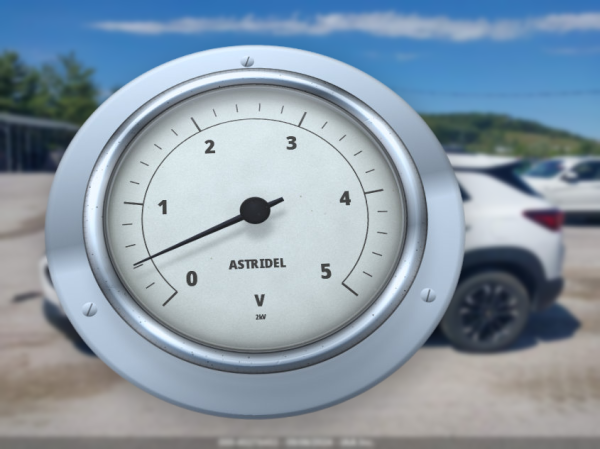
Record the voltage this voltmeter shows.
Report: 0.4 V
